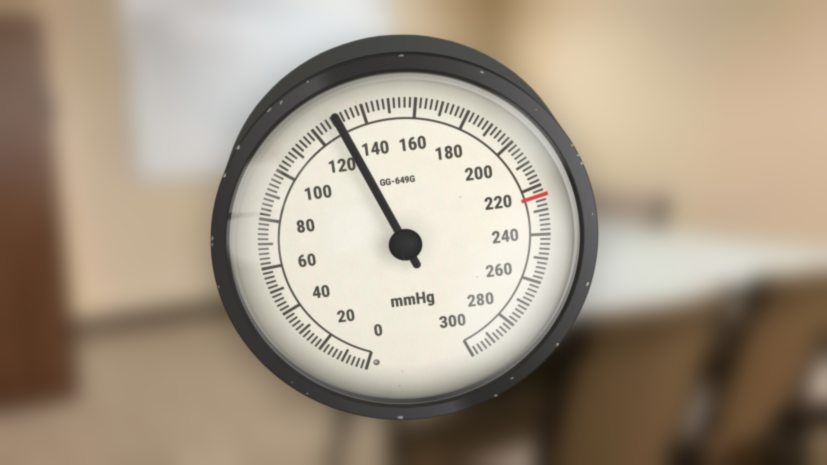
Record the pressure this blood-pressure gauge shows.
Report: 130 mmHg
